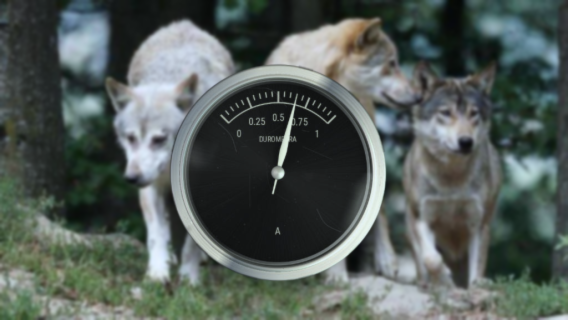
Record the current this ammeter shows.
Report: 0.65 A
